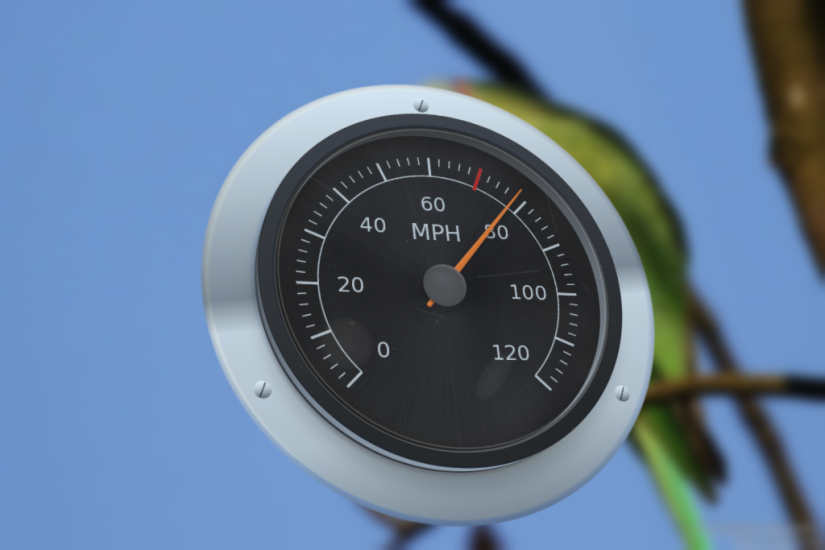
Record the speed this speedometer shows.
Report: 78 mph
